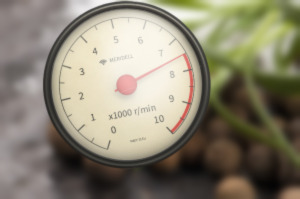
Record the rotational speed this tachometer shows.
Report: 7500 rpm
